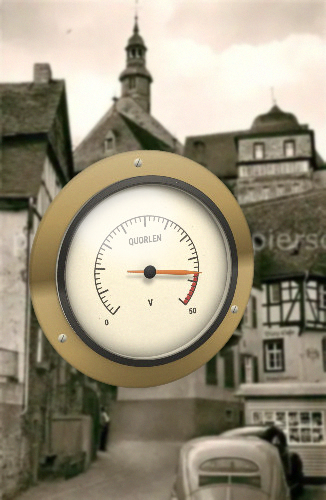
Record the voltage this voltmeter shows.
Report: 43 V
